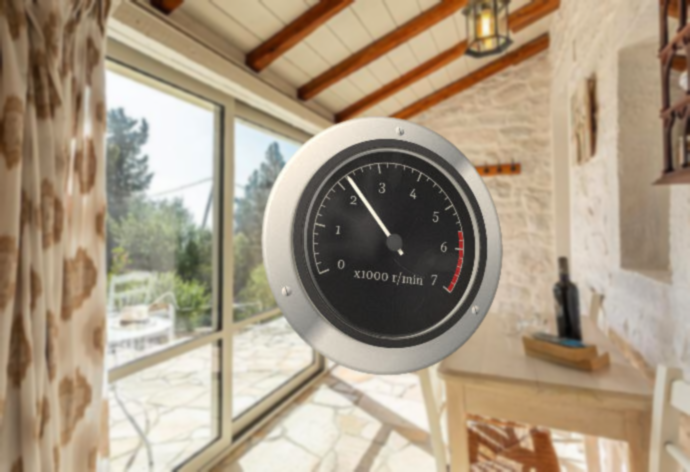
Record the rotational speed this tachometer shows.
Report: 2200 rpm
